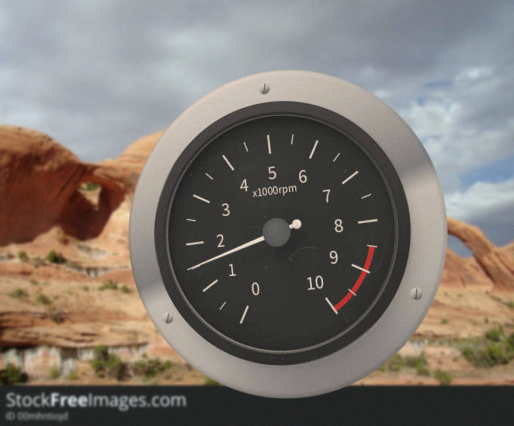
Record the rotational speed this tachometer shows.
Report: 1500 rpm
